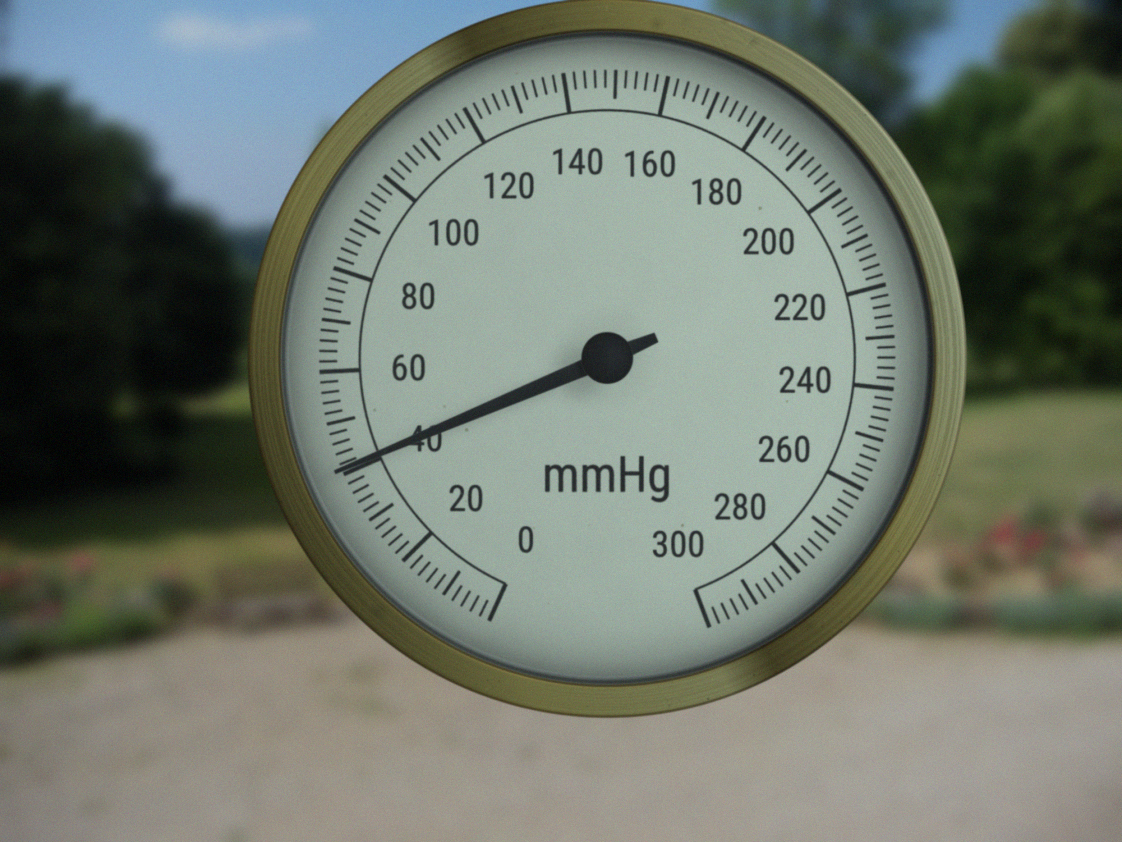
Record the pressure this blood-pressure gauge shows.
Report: 41 mmHg
